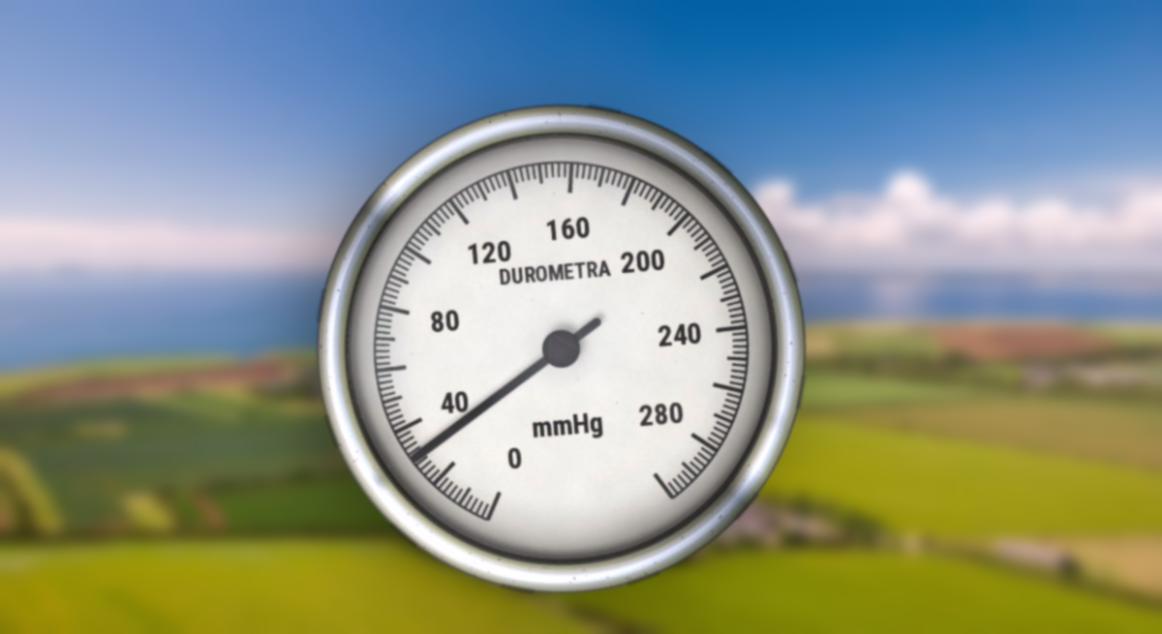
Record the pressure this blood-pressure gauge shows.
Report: 30 mmHg
